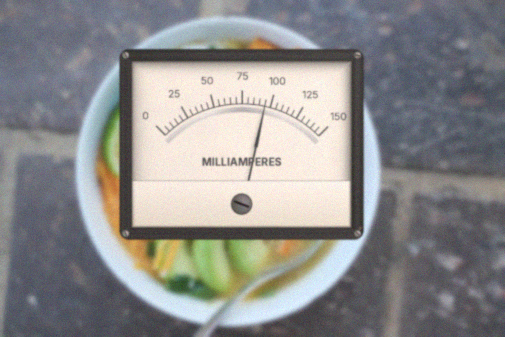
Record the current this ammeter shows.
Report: 95 mA
